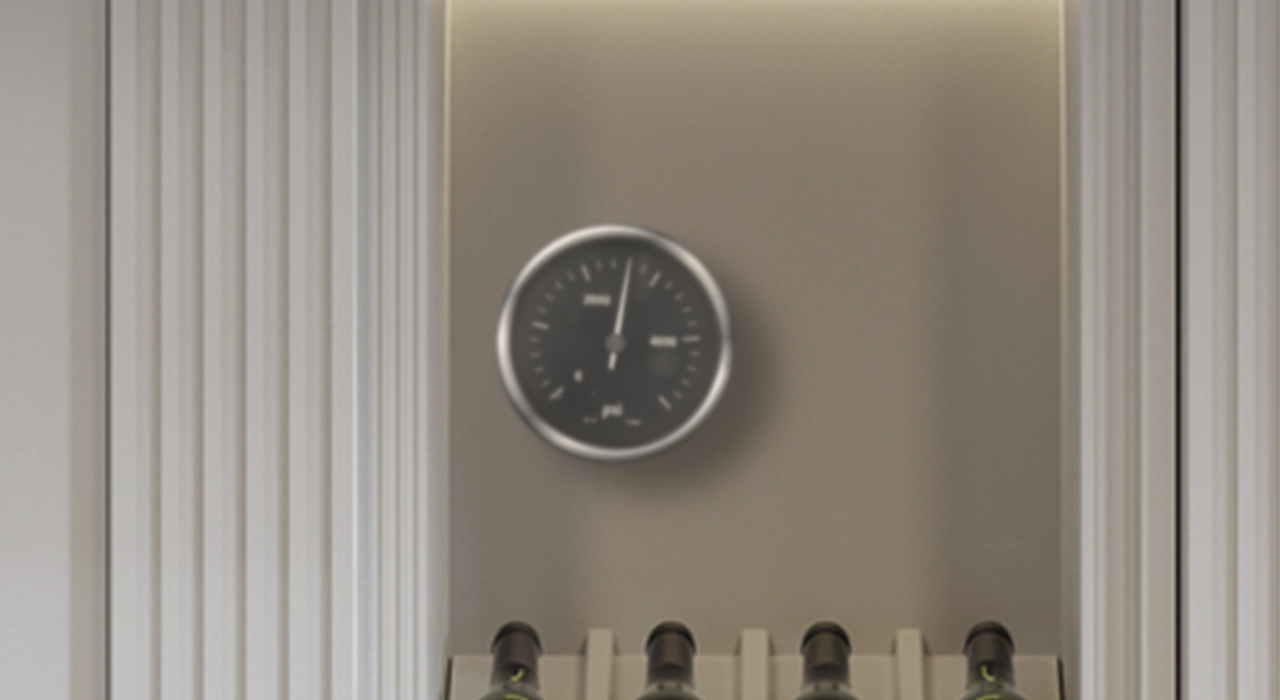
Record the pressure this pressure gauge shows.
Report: 2600 psi
